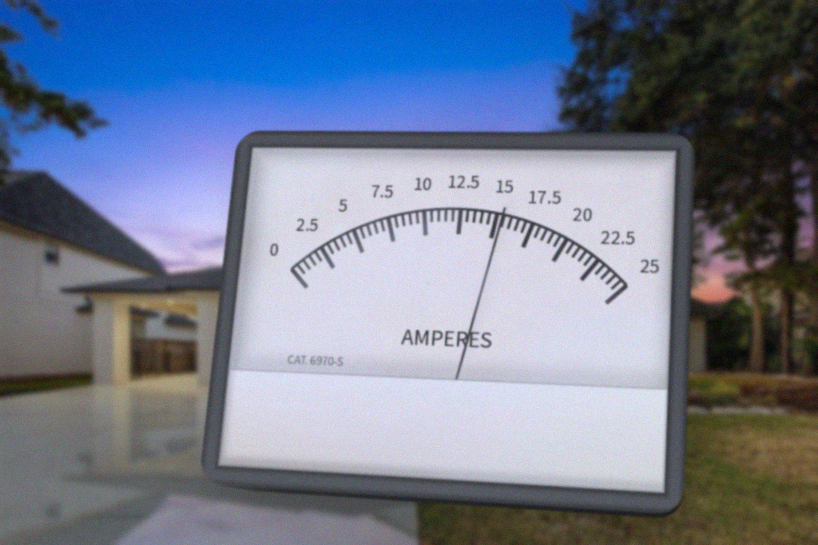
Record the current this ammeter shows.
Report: 15.5 A
